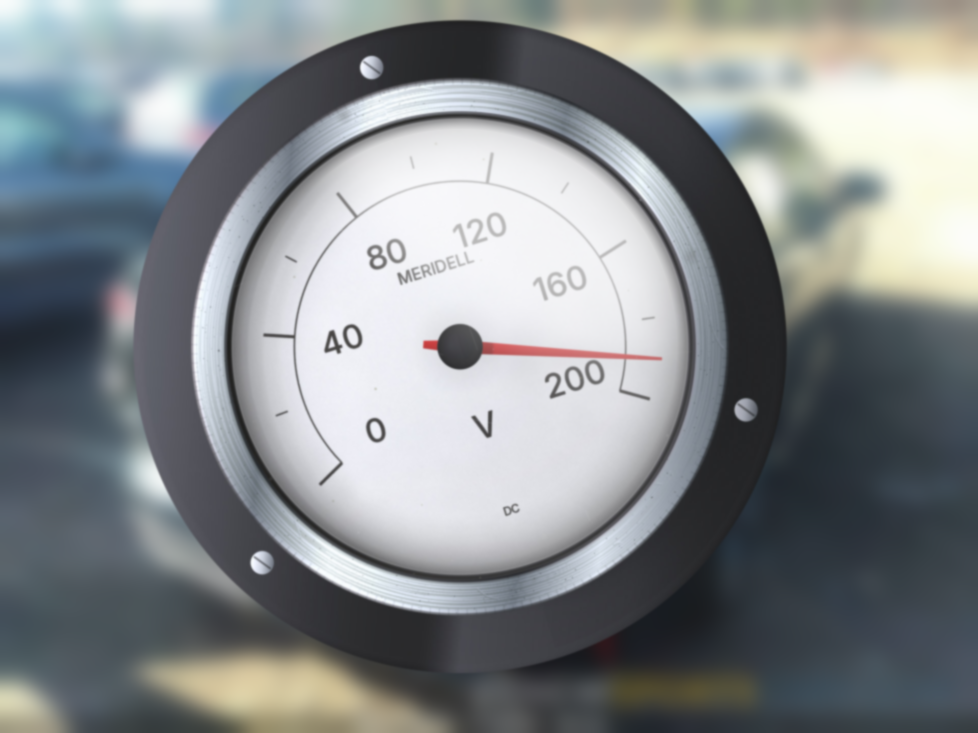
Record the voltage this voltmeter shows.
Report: 190 V
